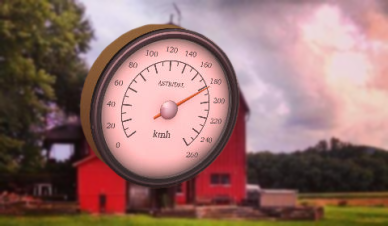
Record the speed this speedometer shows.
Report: 180 km/h
